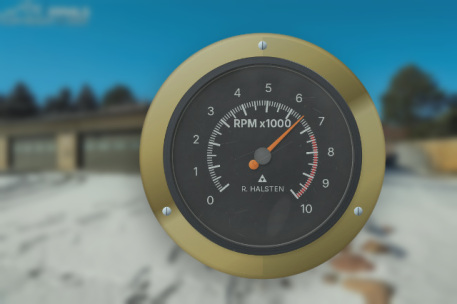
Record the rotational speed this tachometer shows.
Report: 6500 rpm
